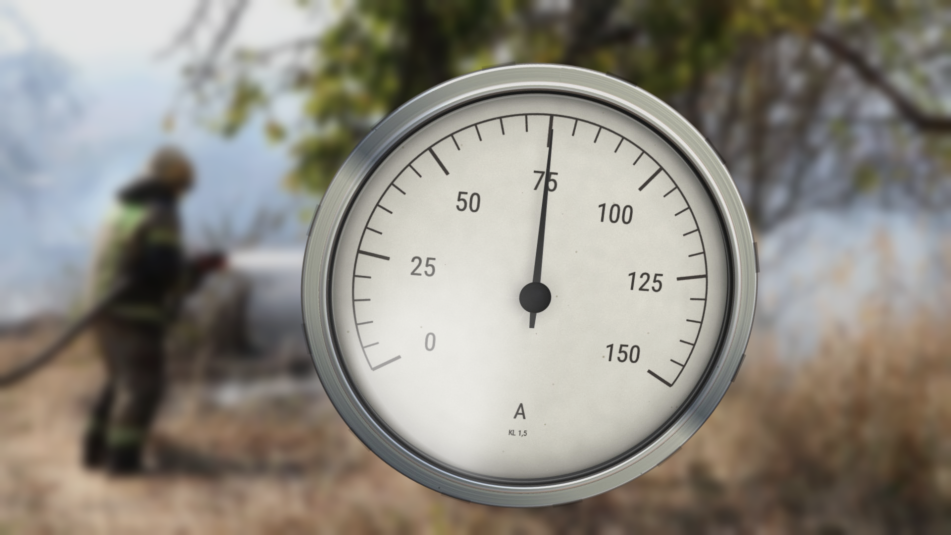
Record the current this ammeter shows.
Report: 75 A
